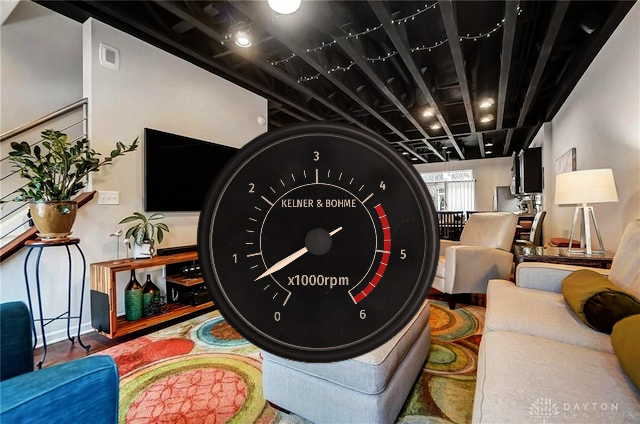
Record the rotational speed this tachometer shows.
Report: 600 rpm
